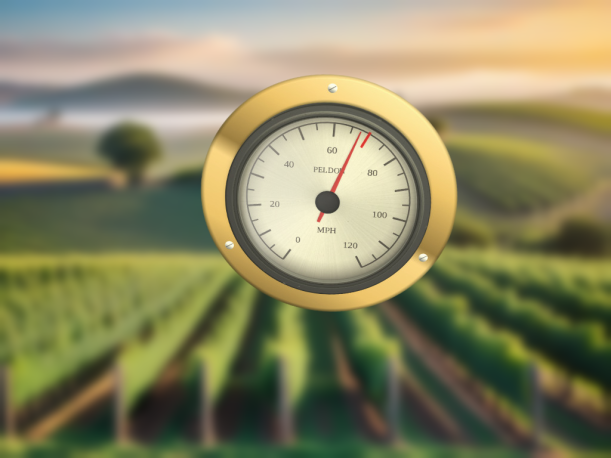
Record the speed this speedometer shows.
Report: 67.5 mph
